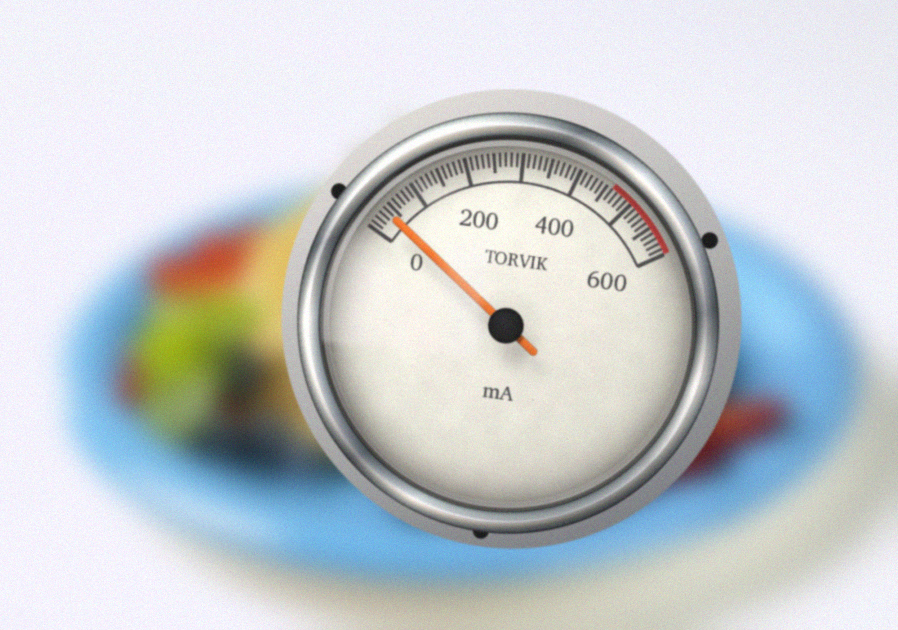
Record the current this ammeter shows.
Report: 40 mA
